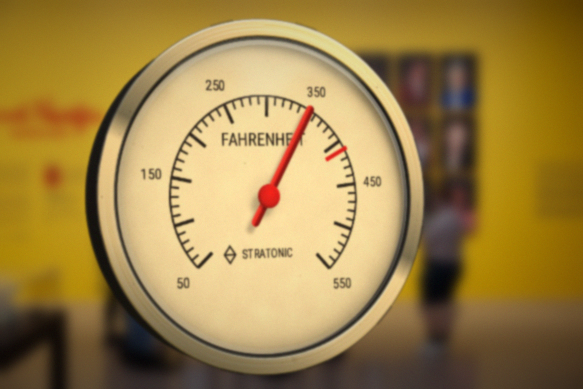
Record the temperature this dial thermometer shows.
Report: 350 °F
